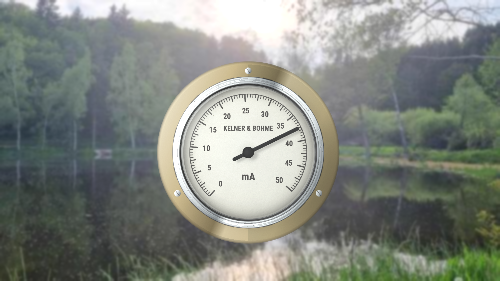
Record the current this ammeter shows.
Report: 37.5 mA
